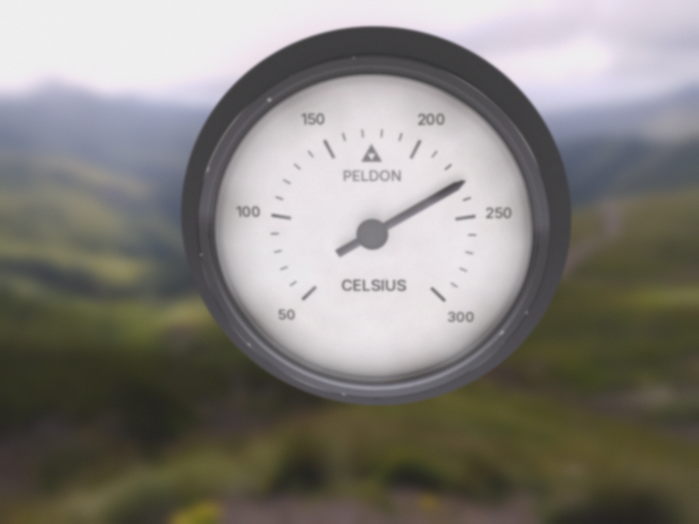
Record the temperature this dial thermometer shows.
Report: 230 °C
